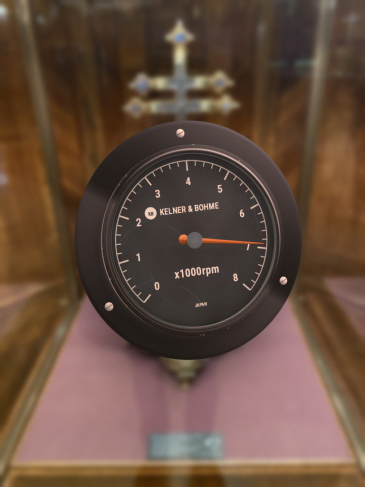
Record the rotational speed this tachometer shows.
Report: 6900 rpm
